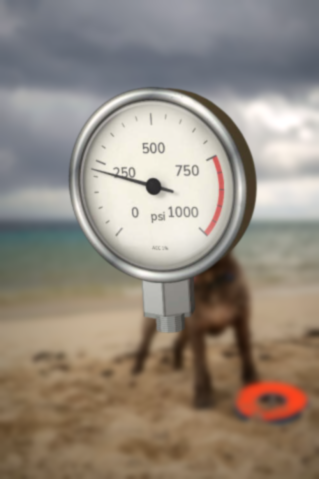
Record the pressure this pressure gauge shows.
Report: 225 psi
